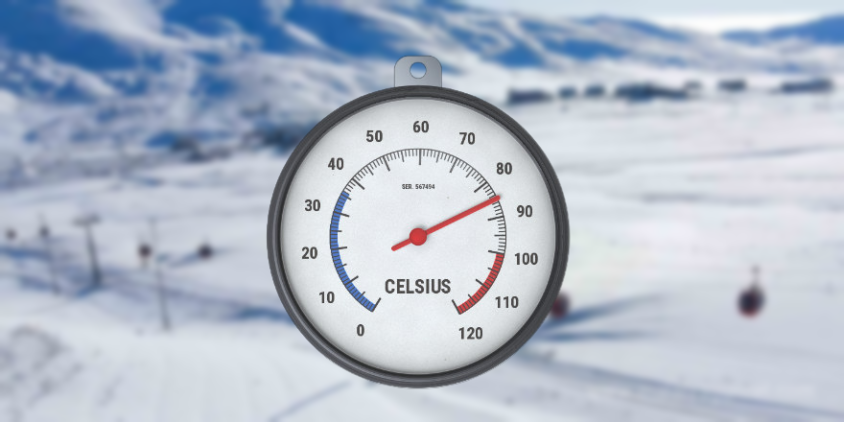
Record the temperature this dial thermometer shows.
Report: 85 °C
